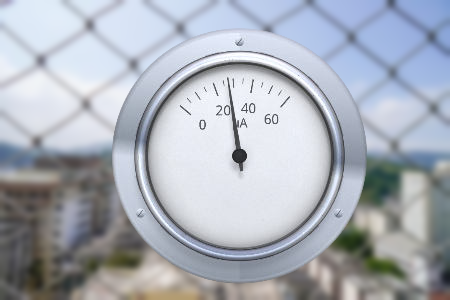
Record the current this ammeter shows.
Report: 27.5 µA
